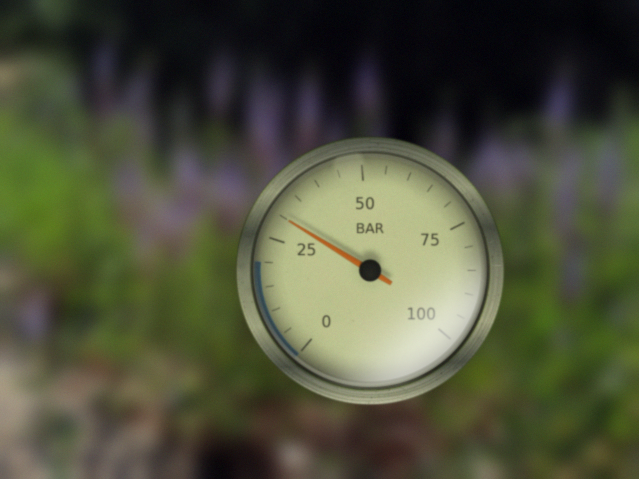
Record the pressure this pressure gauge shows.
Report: 30 bar
